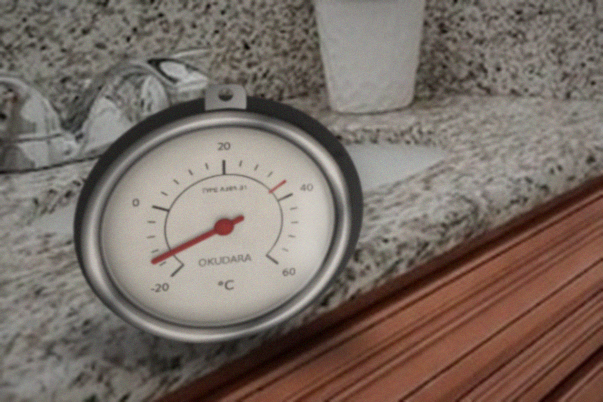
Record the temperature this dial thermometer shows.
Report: -14 °C
